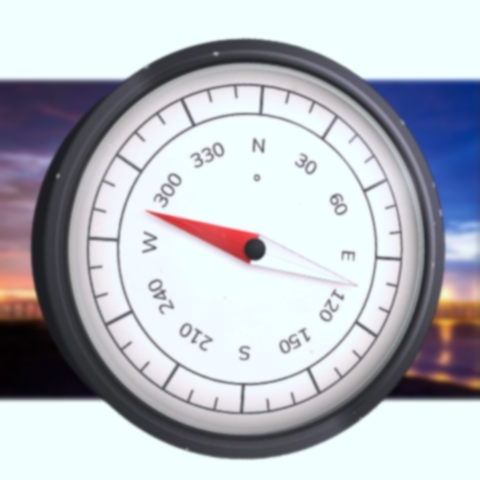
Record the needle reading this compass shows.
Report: 285 °
